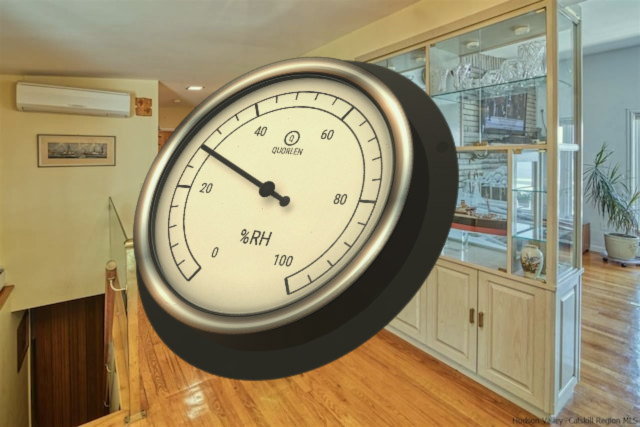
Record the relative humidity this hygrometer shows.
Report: 28 %
